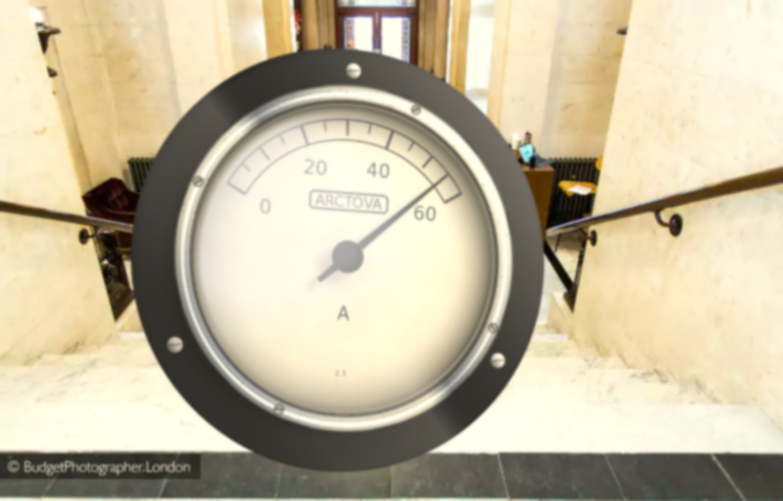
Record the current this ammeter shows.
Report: 55 A
